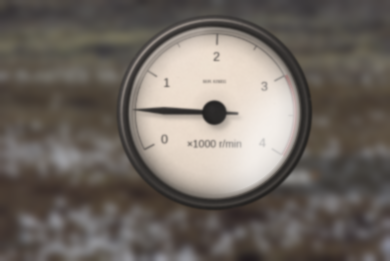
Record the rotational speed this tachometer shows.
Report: 500 rpm
